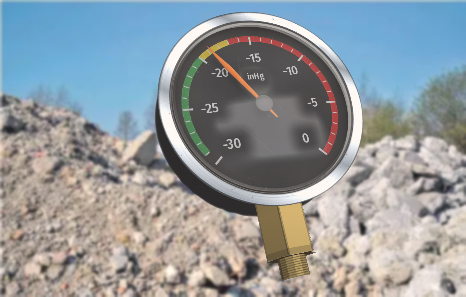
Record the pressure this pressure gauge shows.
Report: -19 inHg
